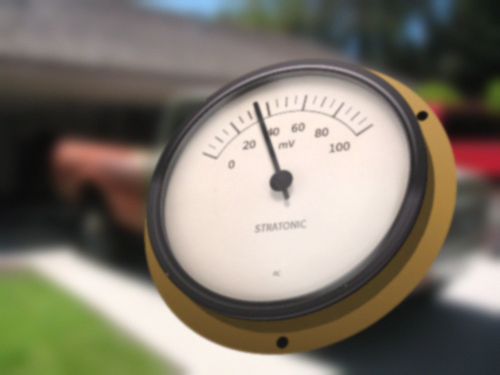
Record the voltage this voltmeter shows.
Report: 35 mV
